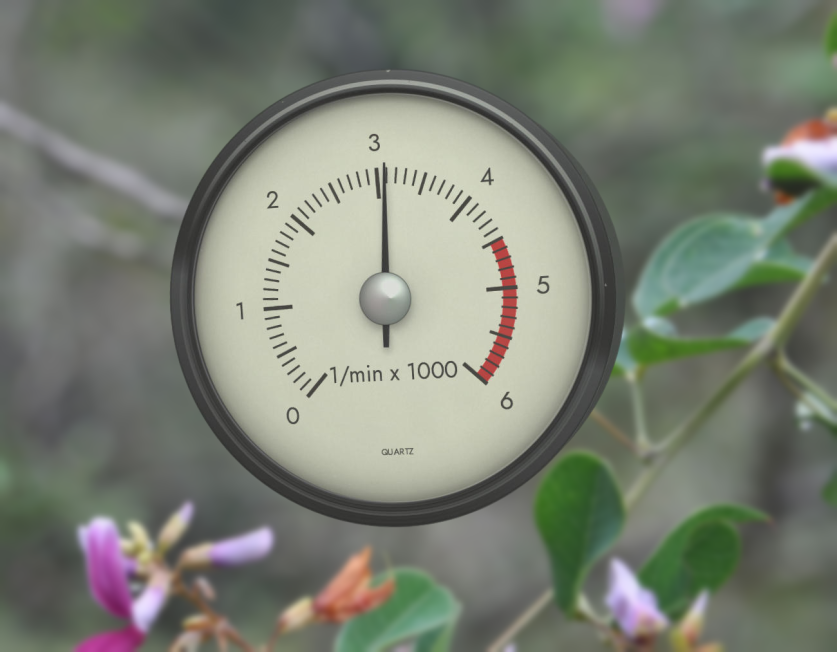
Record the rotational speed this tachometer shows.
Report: 3100 rpm
